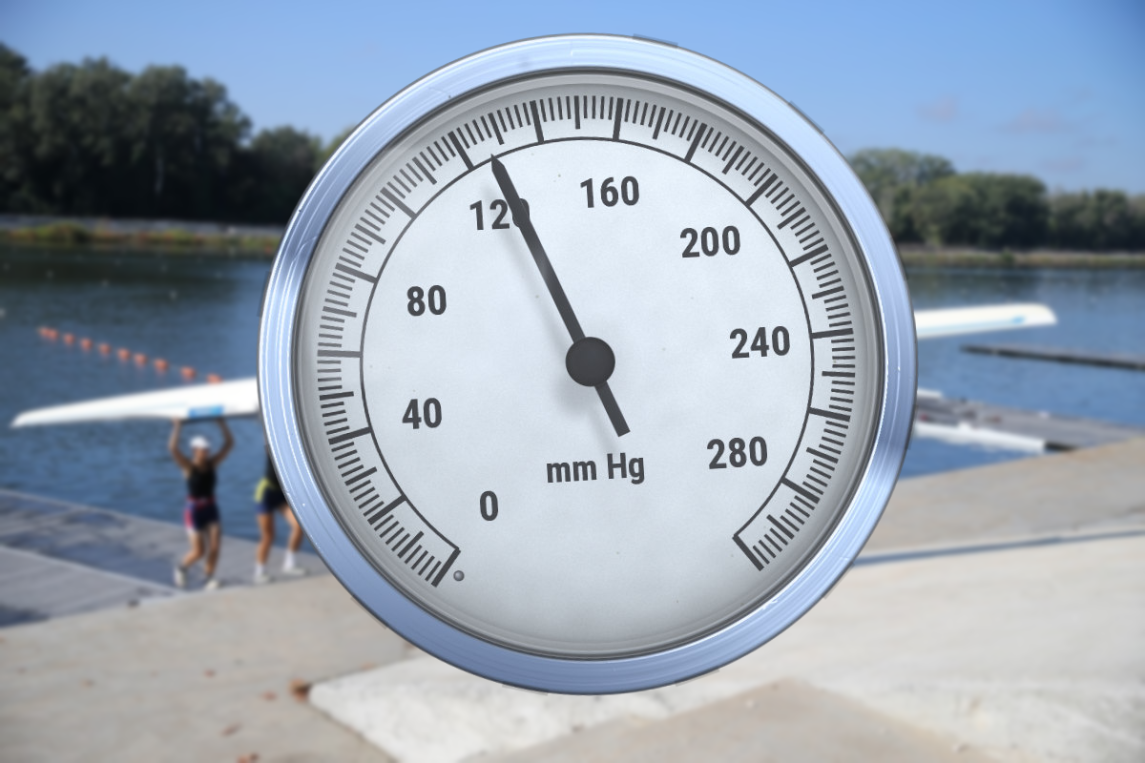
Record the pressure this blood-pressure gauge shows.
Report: 126 mmHg
